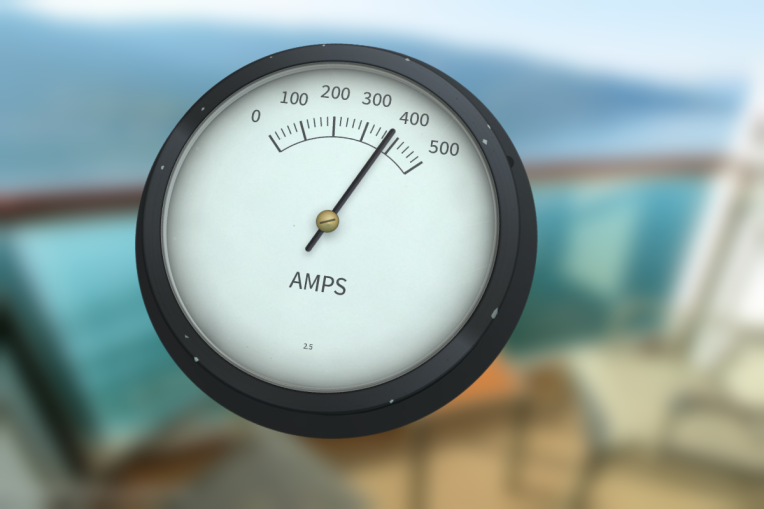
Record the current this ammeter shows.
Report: 380 A
